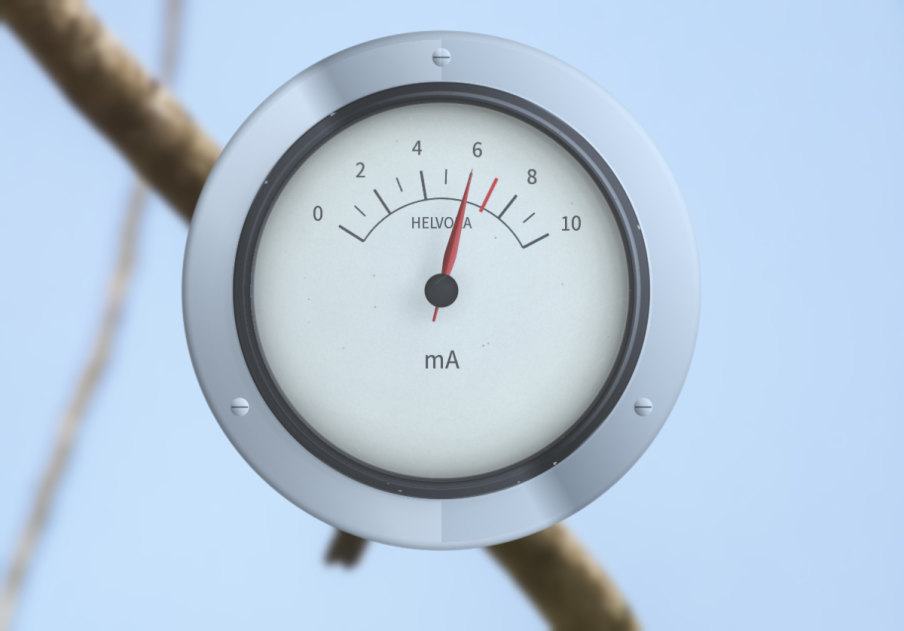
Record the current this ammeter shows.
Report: 6 mA
